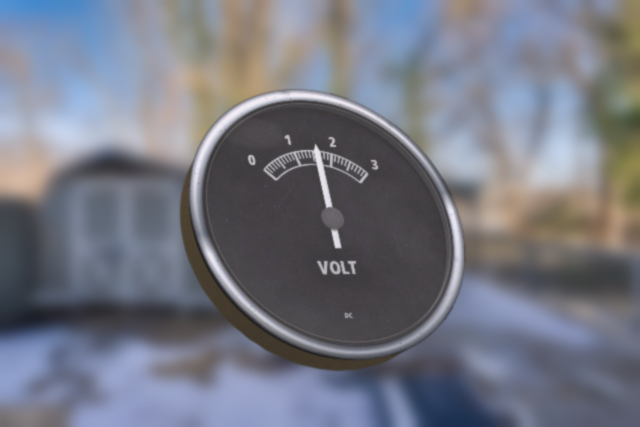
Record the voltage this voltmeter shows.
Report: 1.5 V
